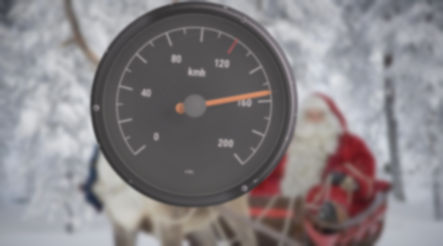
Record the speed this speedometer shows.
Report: 155 km/h
